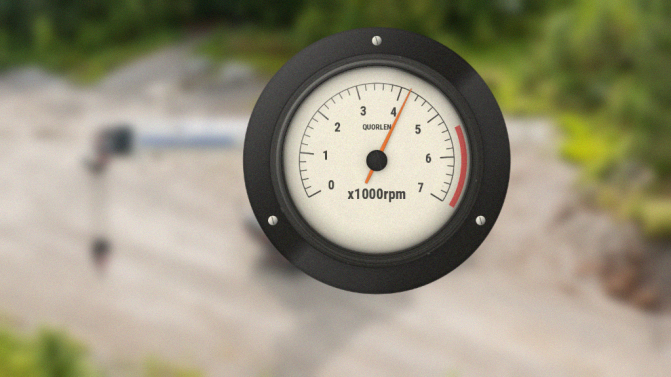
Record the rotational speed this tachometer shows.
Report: 4200 rpm
